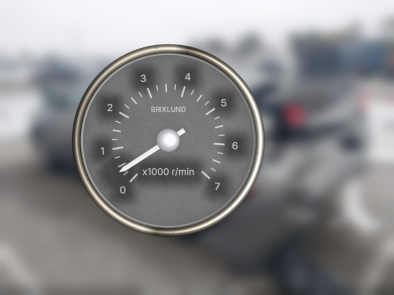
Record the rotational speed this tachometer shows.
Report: 375 rpm
